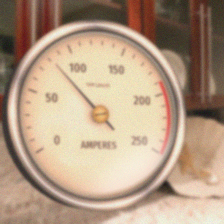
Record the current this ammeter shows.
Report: 80 A
